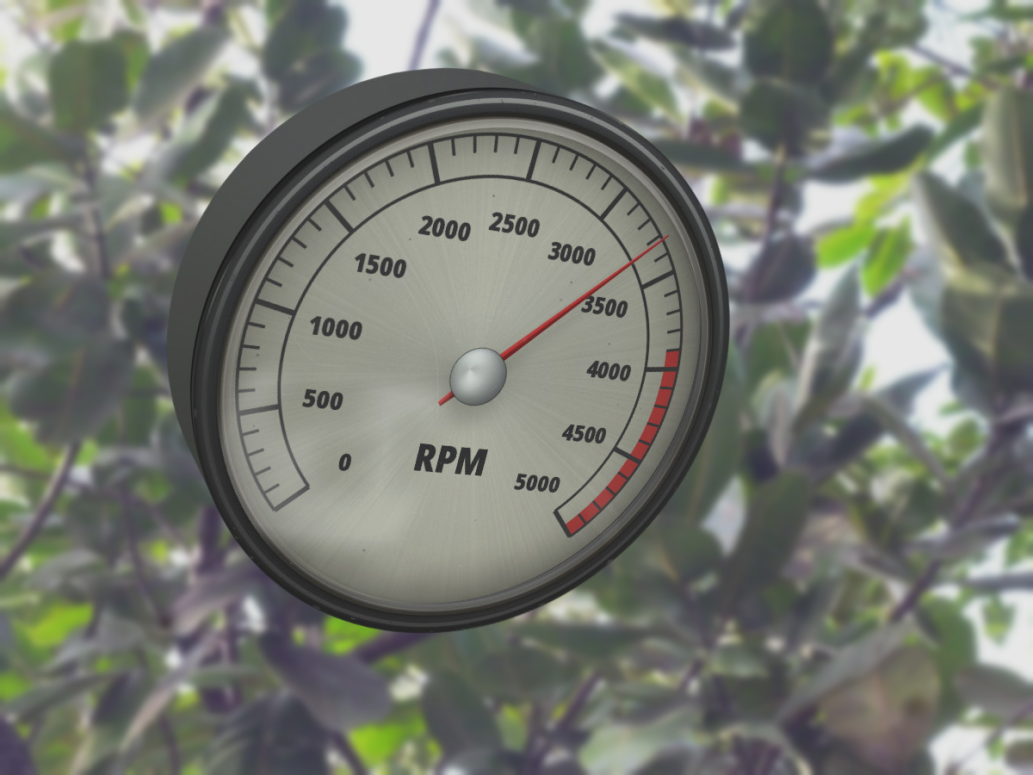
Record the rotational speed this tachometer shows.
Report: 3300 rpm
